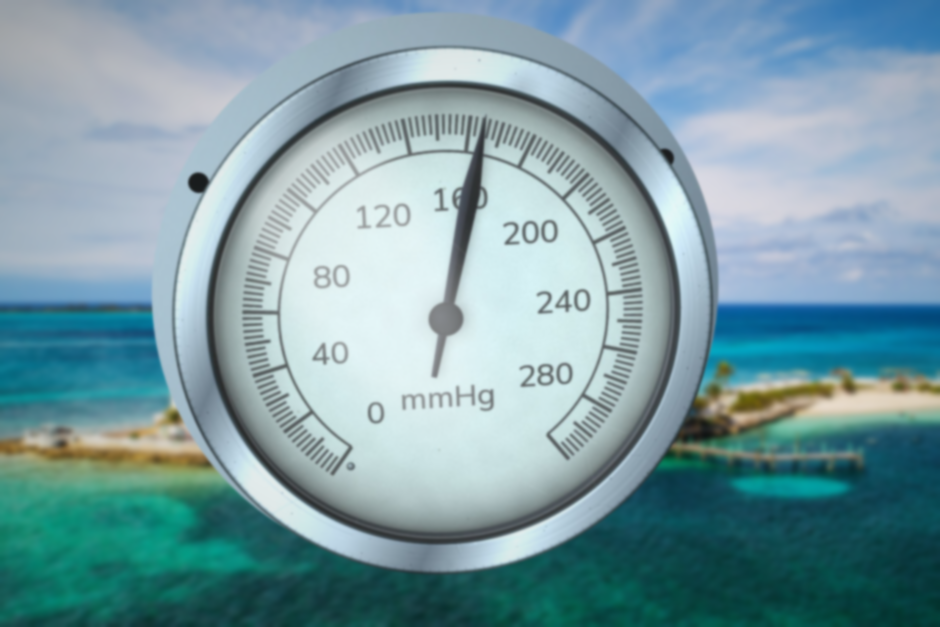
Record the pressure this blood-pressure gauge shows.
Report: 164 mmHg
